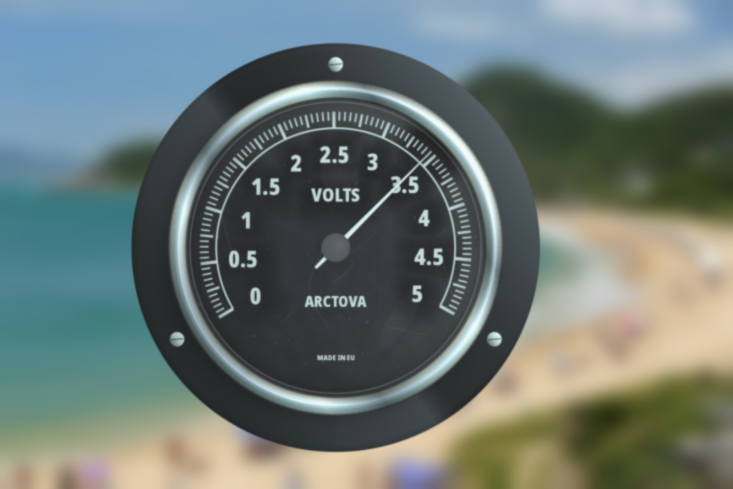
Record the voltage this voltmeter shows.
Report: 3.45 V
